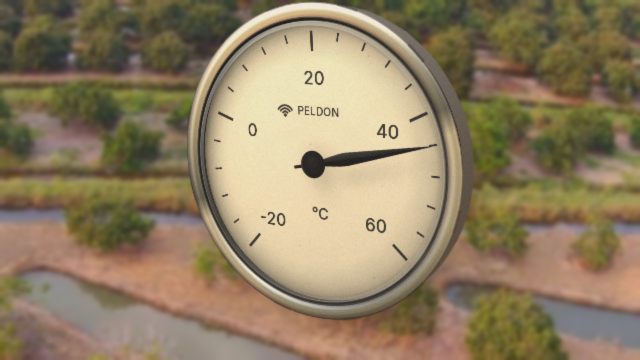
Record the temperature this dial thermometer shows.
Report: 44 °C
